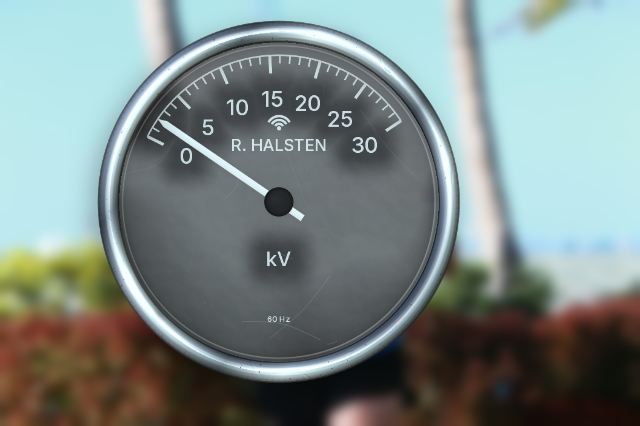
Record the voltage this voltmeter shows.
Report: 2 kV
